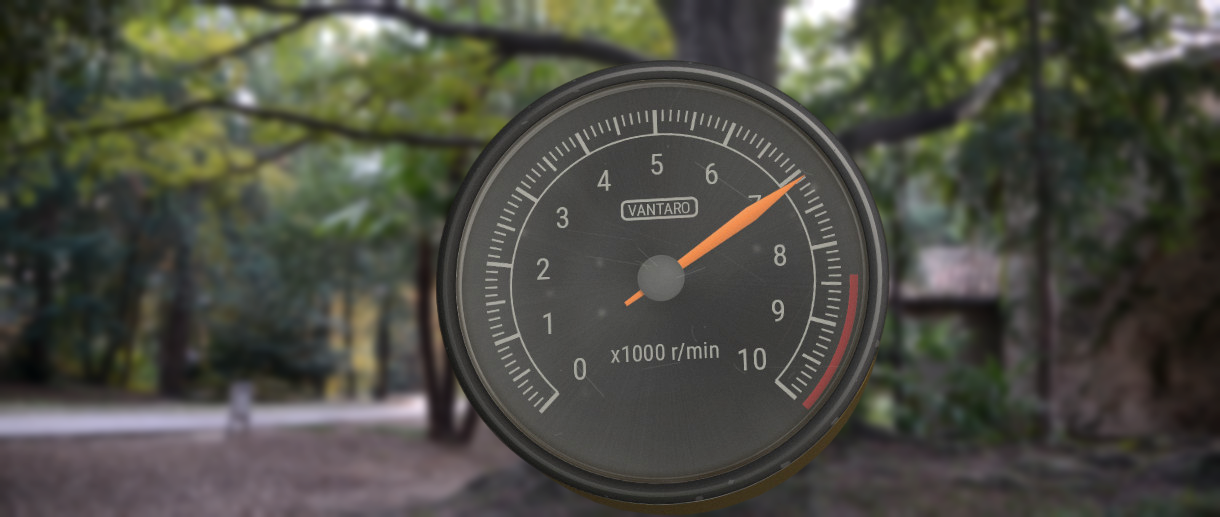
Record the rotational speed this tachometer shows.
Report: 7100 rpm
